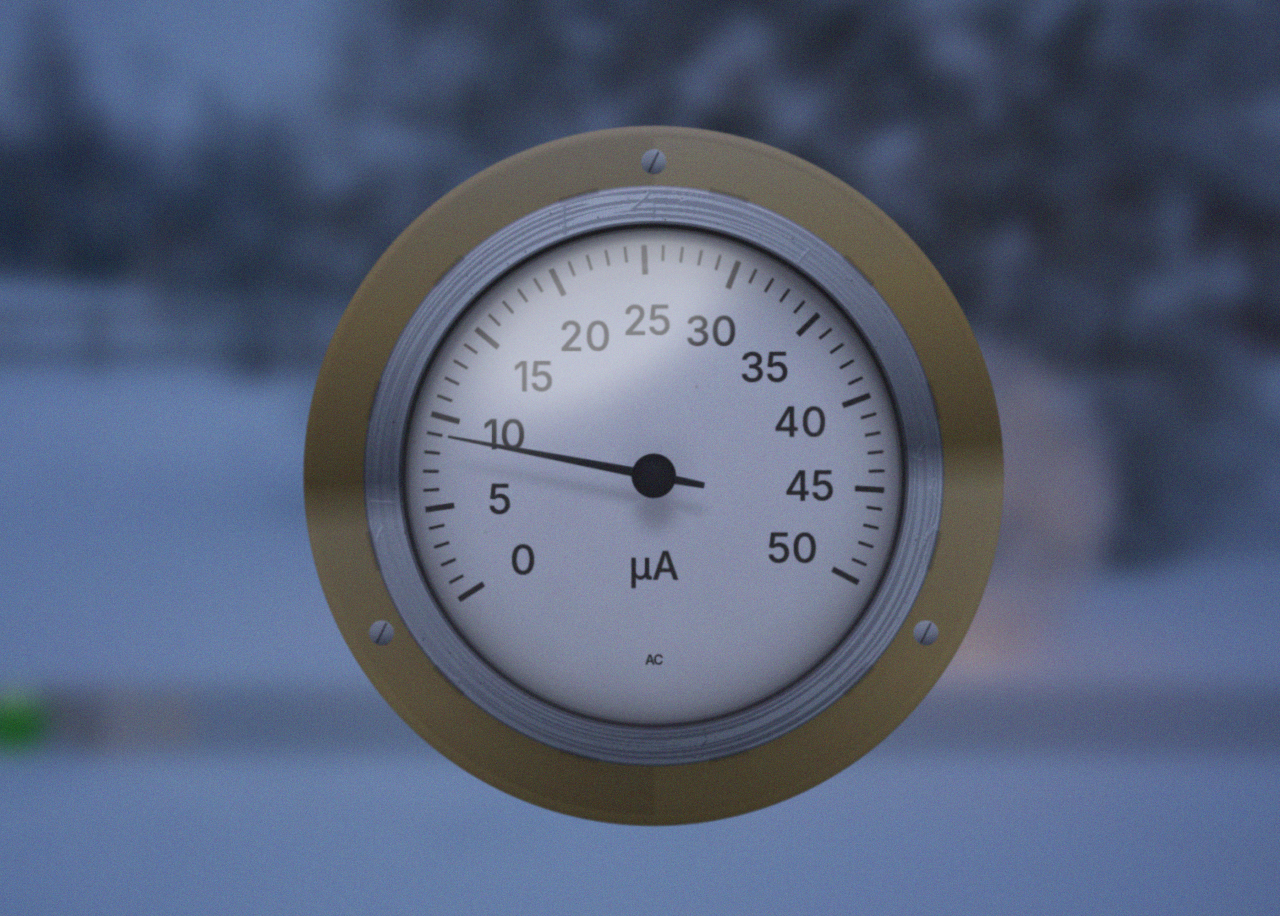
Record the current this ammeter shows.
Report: 9 µA
